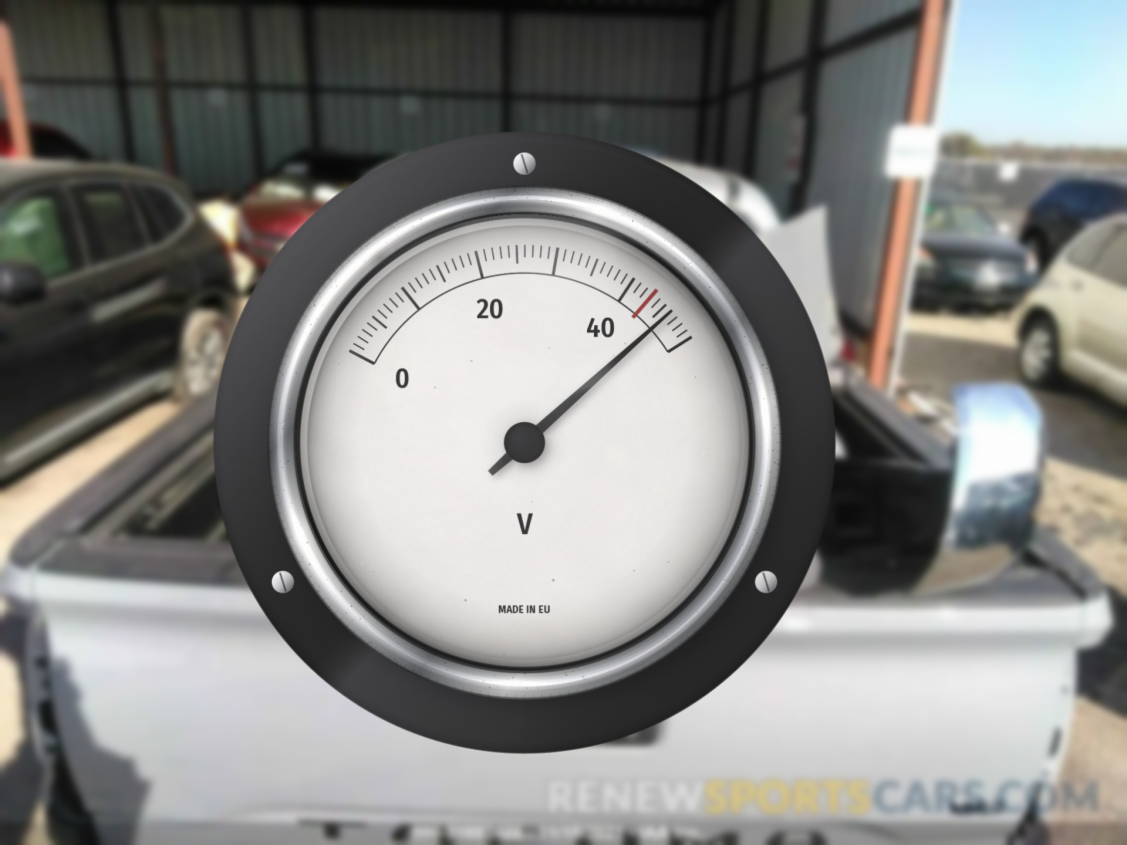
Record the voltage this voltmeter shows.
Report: 46 V
